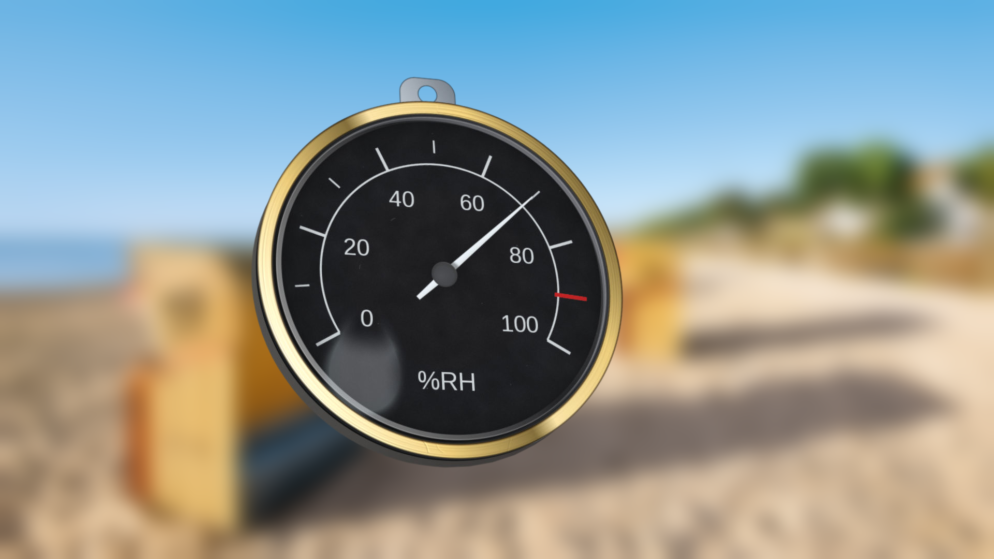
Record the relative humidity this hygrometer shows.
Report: 70 %
